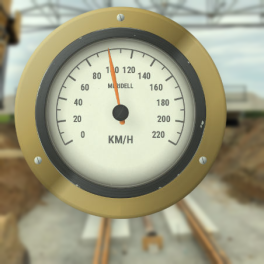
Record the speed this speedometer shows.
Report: 100 km/h
